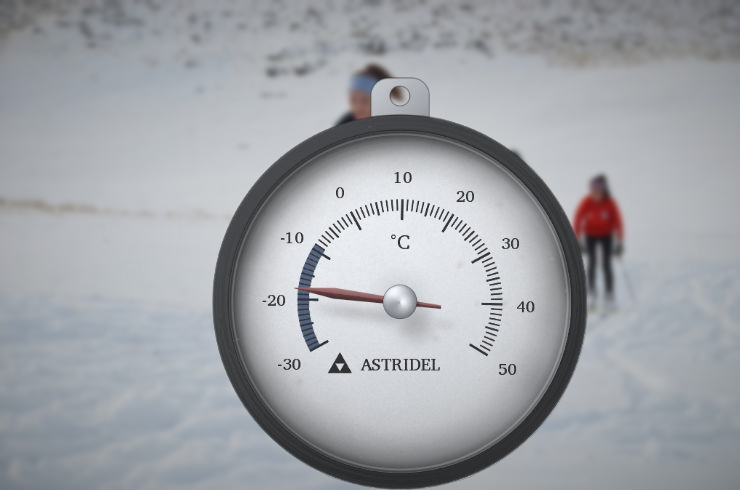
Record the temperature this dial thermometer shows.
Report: -18 °C
